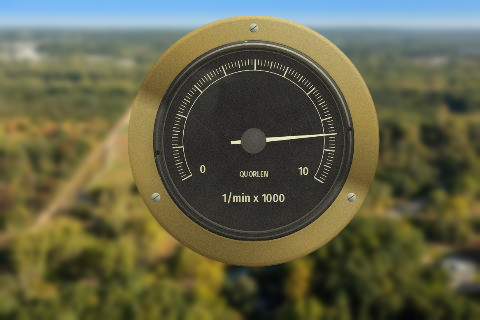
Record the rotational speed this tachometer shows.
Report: 8500 rpm
